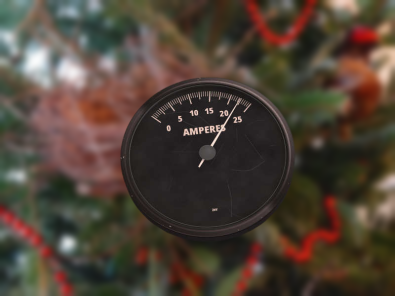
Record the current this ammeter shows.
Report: 22.5 A
